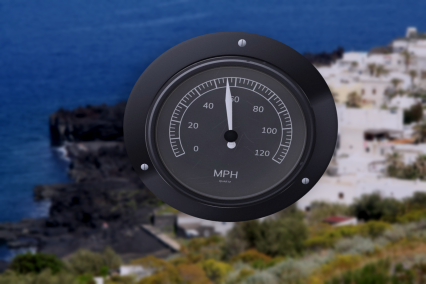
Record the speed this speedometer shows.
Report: 56 mph
